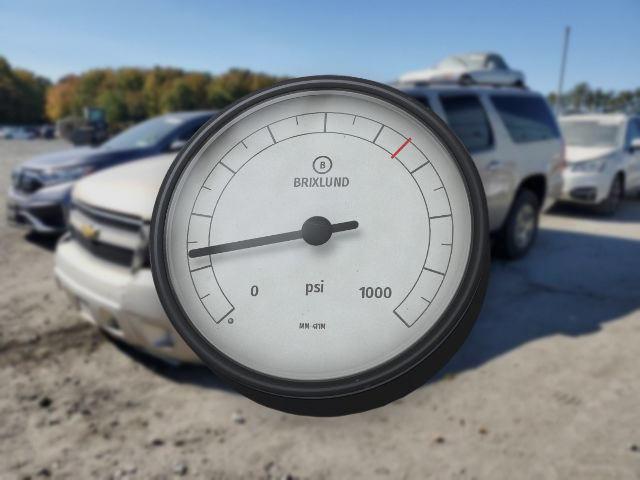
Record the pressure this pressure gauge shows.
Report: 125 psi
